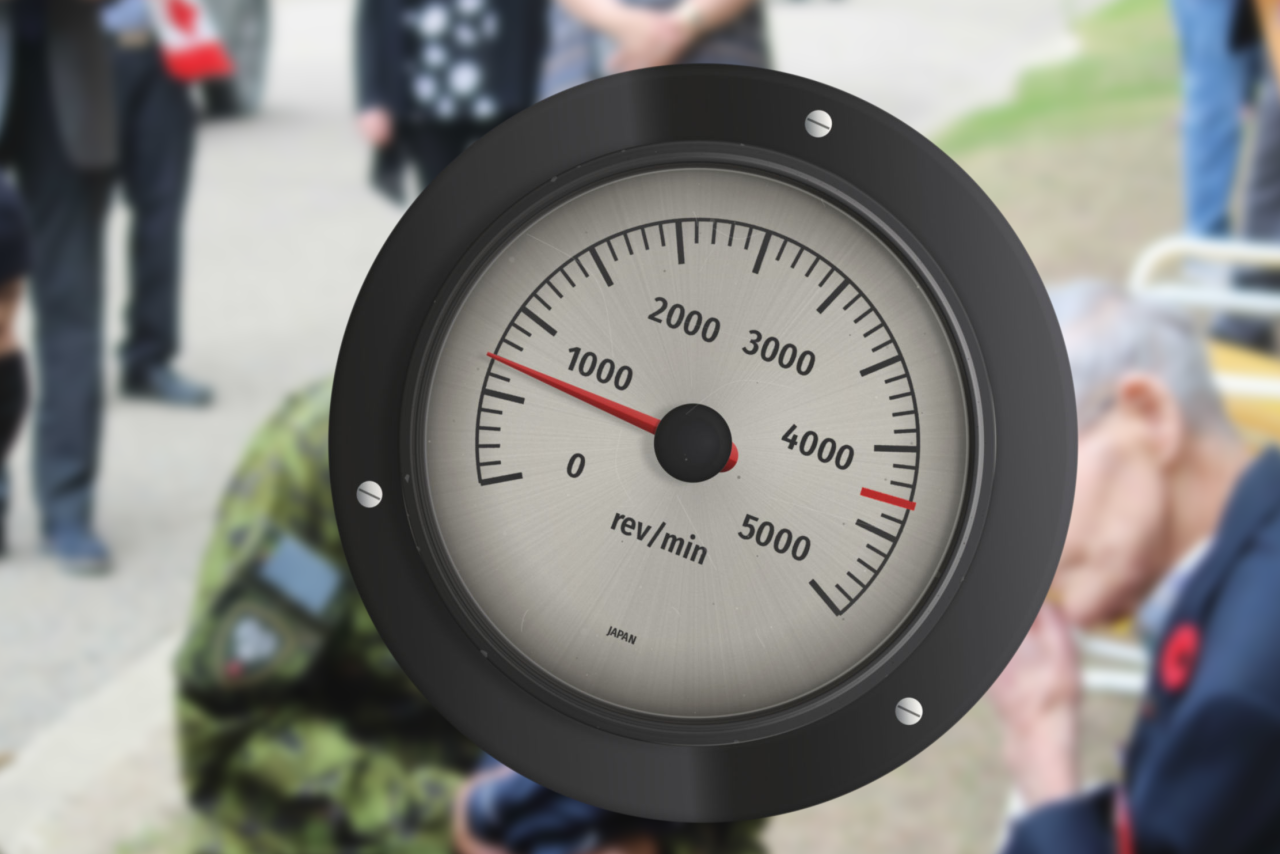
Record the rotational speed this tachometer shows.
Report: 700 rpm
